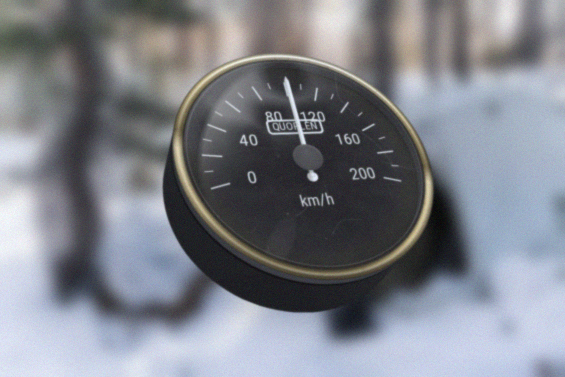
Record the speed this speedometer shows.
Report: 100 km/h
